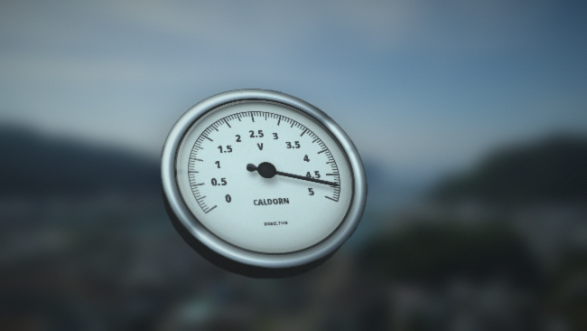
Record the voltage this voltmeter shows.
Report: 4.75 V
